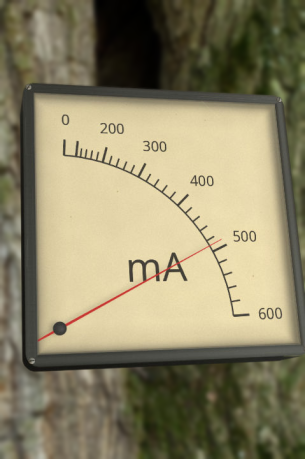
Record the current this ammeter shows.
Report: 490 mA
